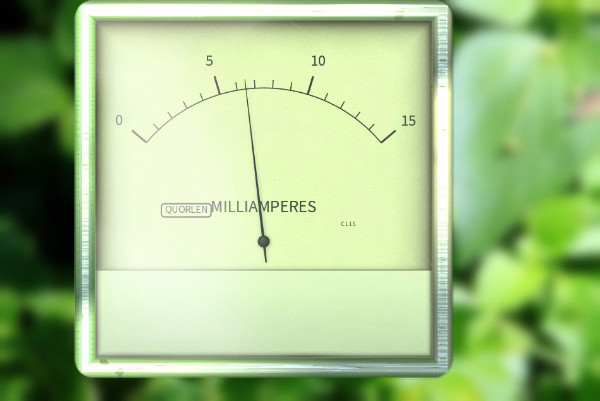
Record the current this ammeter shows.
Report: 6.5 mA
